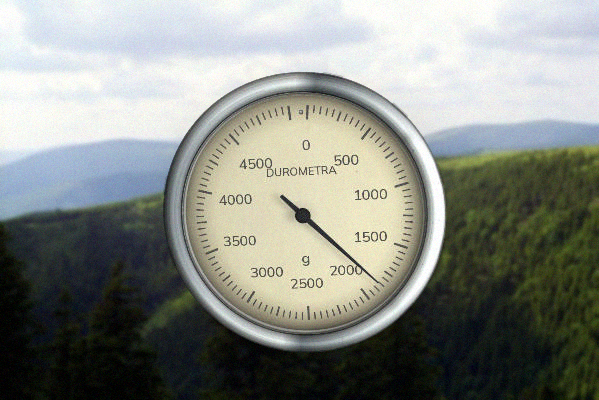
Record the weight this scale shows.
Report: 1850 g
